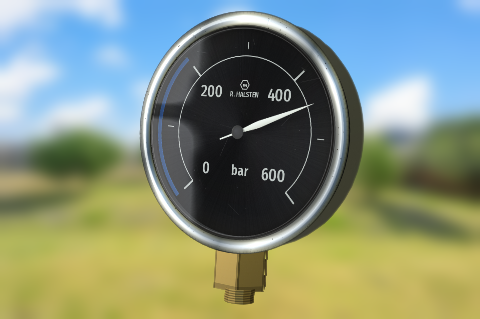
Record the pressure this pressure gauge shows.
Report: 450 bar
